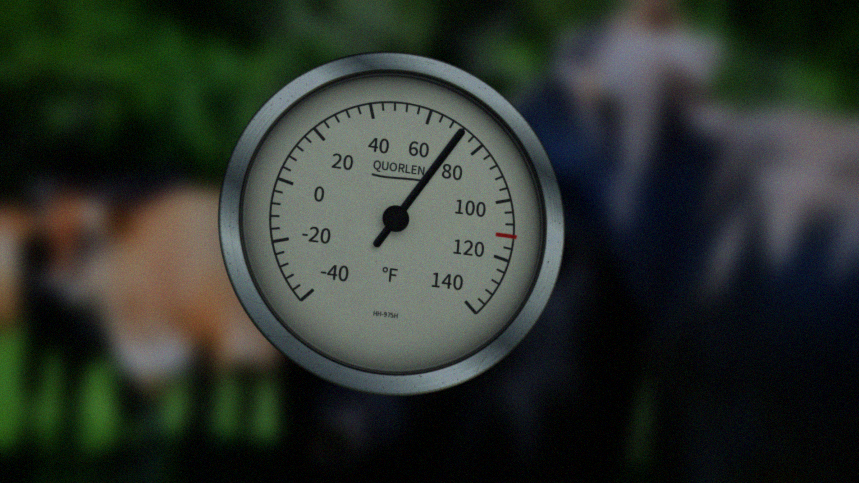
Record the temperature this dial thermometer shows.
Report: 72 °F
